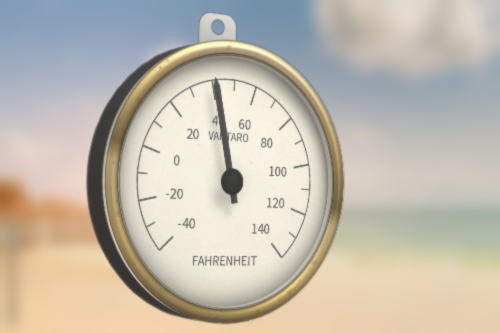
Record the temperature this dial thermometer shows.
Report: 40 °F
